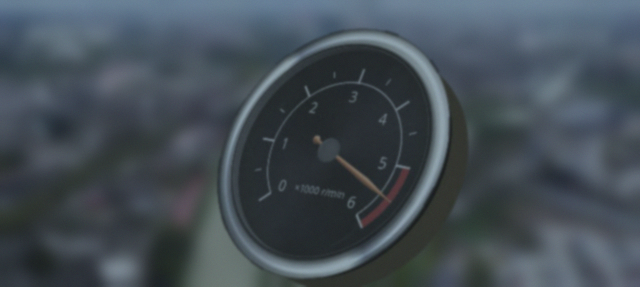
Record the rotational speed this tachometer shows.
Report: 5500 rpm
